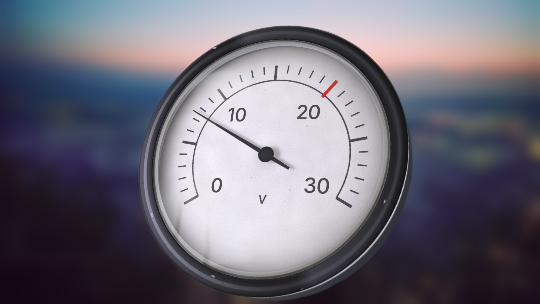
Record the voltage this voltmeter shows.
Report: 7.5 V
